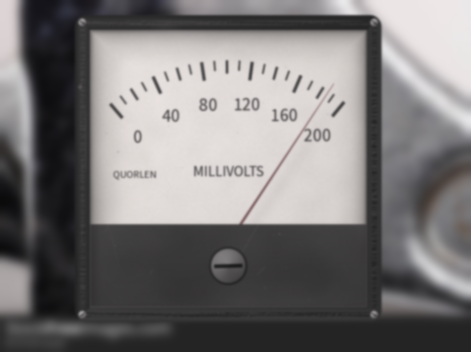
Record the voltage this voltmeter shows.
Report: 185 mV
